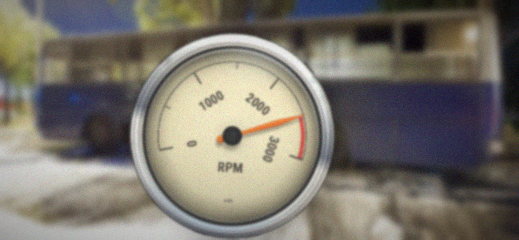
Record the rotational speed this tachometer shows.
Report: 2500 rpm
